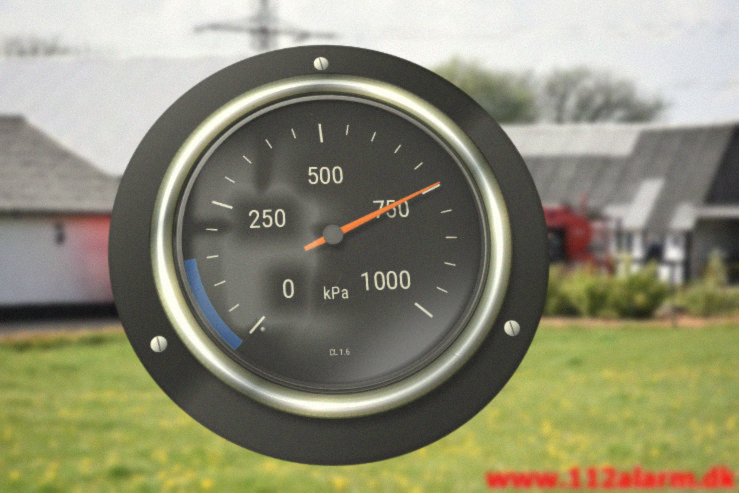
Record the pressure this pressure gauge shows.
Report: 750 kPa
